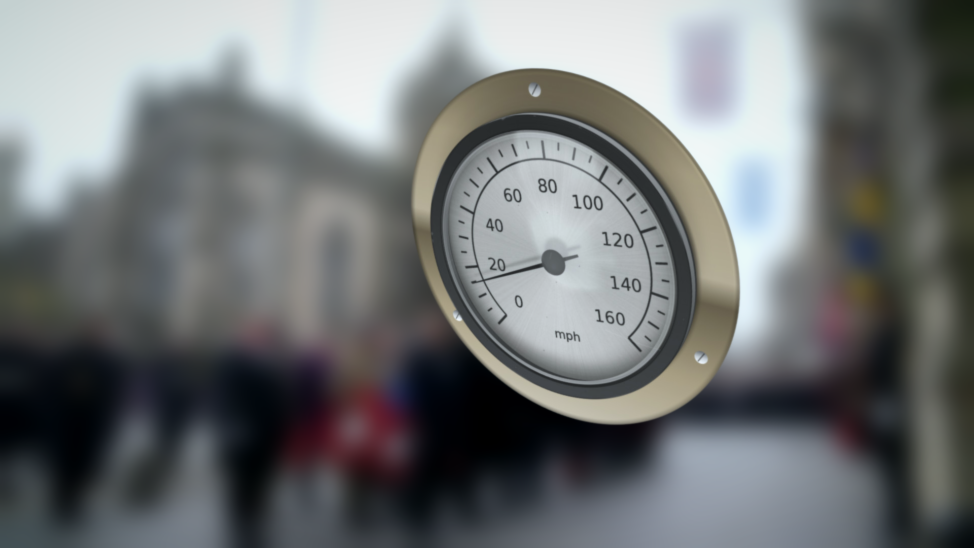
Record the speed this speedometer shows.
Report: 15 mph
